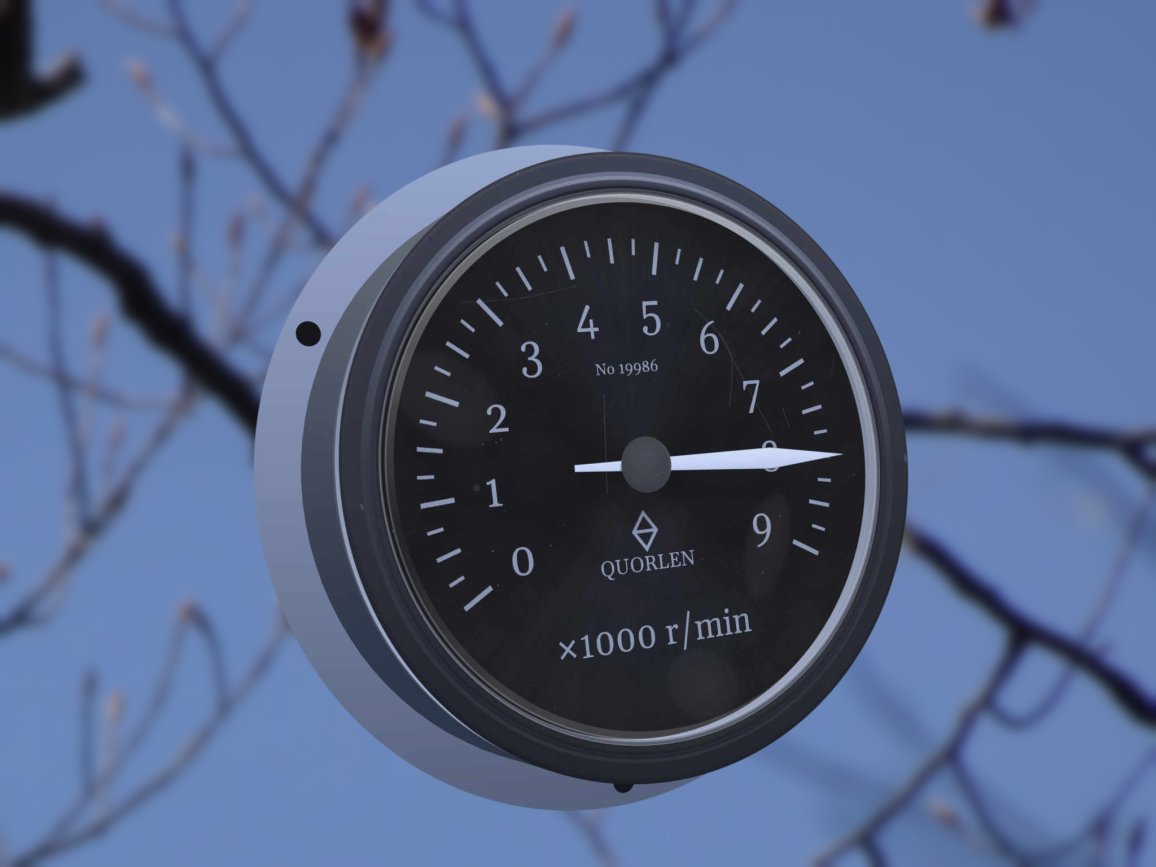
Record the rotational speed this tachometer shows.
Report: 8000 rpm
